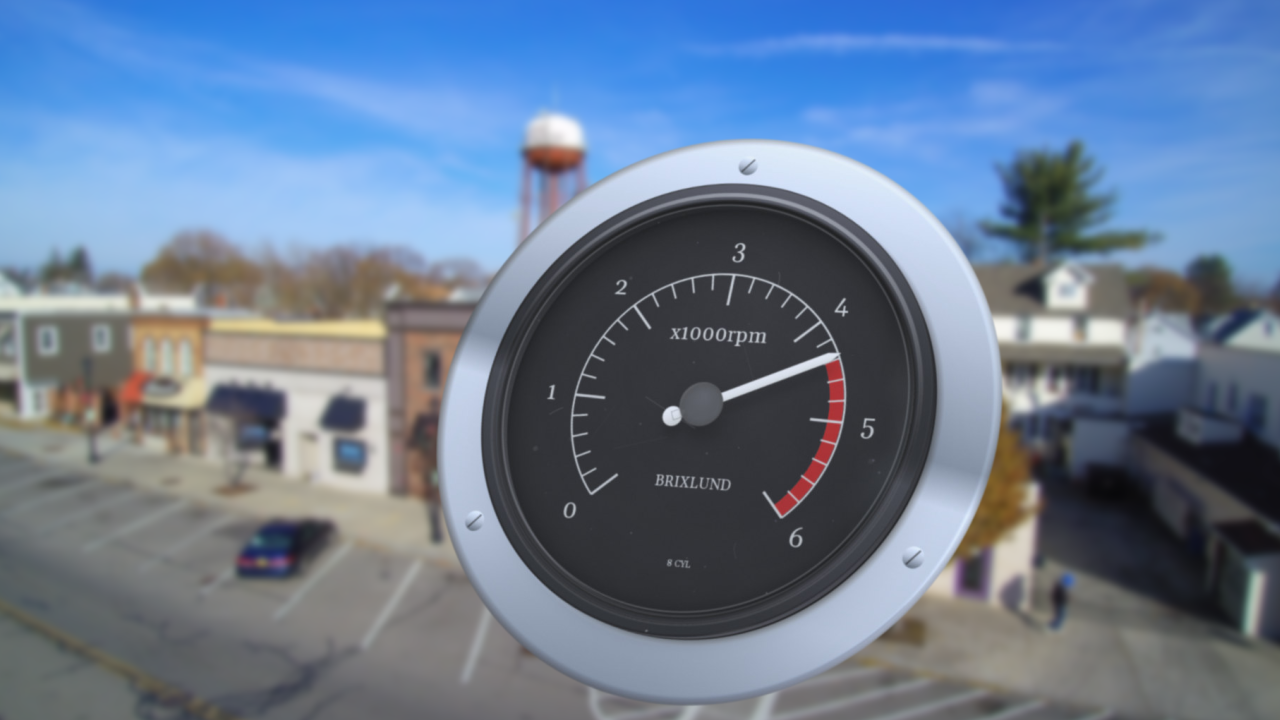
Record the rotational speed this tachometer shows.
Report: 4400 rpm
